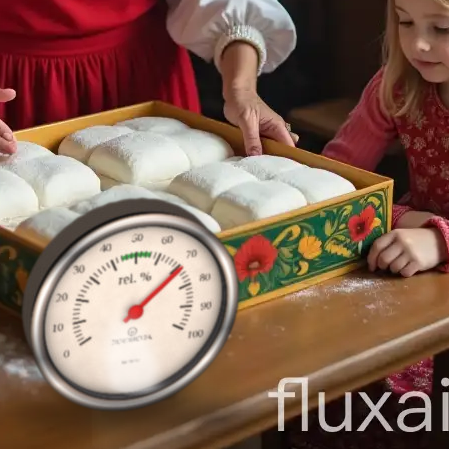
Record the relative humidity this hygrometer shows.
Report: 70 %
